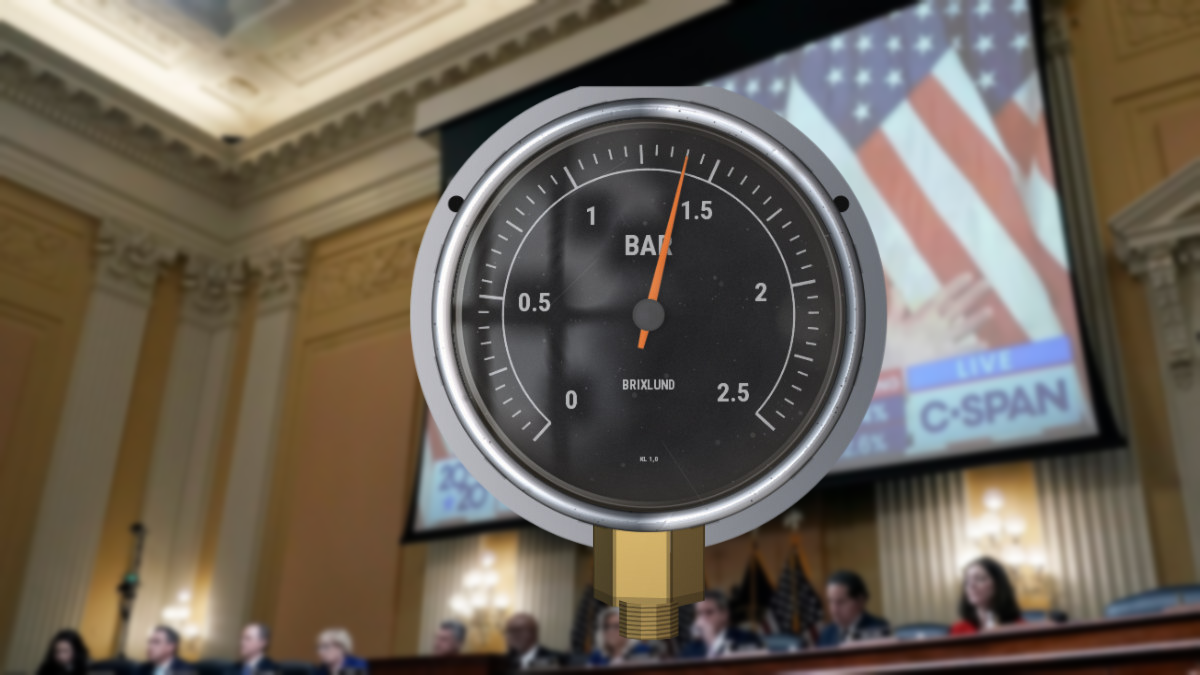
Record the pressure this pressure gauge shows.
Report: 1.4 bar
